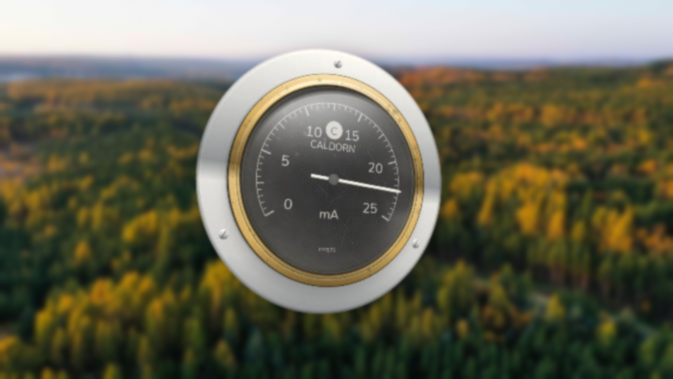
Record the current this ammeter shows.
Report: 22.5 mA
